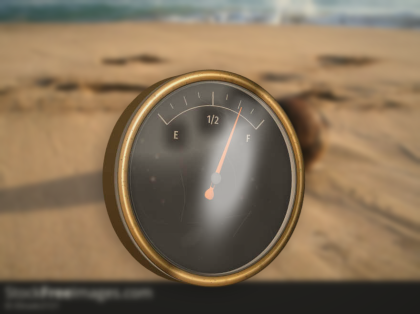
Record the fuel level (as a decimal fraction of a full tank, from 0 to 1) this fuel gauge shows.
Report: 0.75
